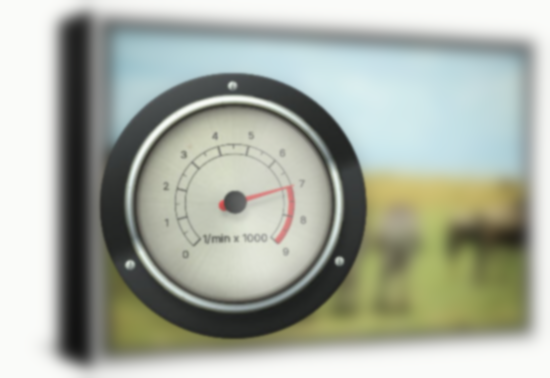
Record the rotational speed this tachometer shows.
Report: 7000 rpm
